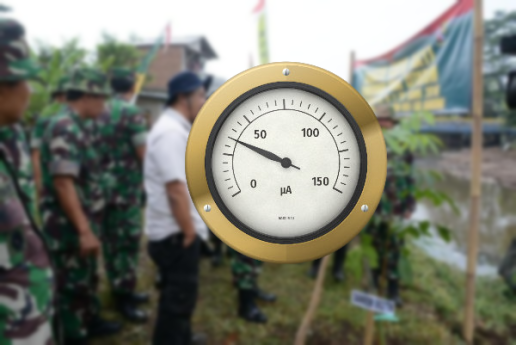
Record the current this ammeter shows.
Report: 35 µA
